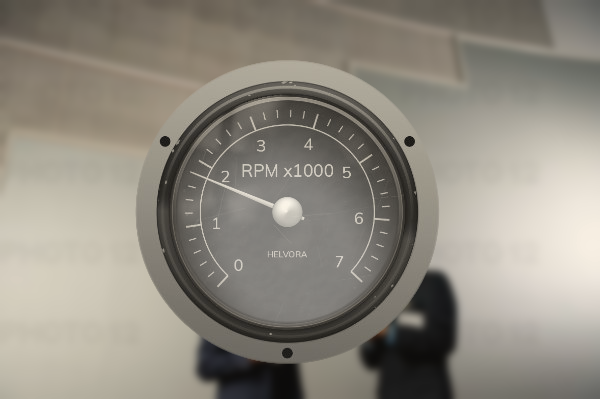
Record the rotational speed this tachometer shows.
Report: 1800 rpm
